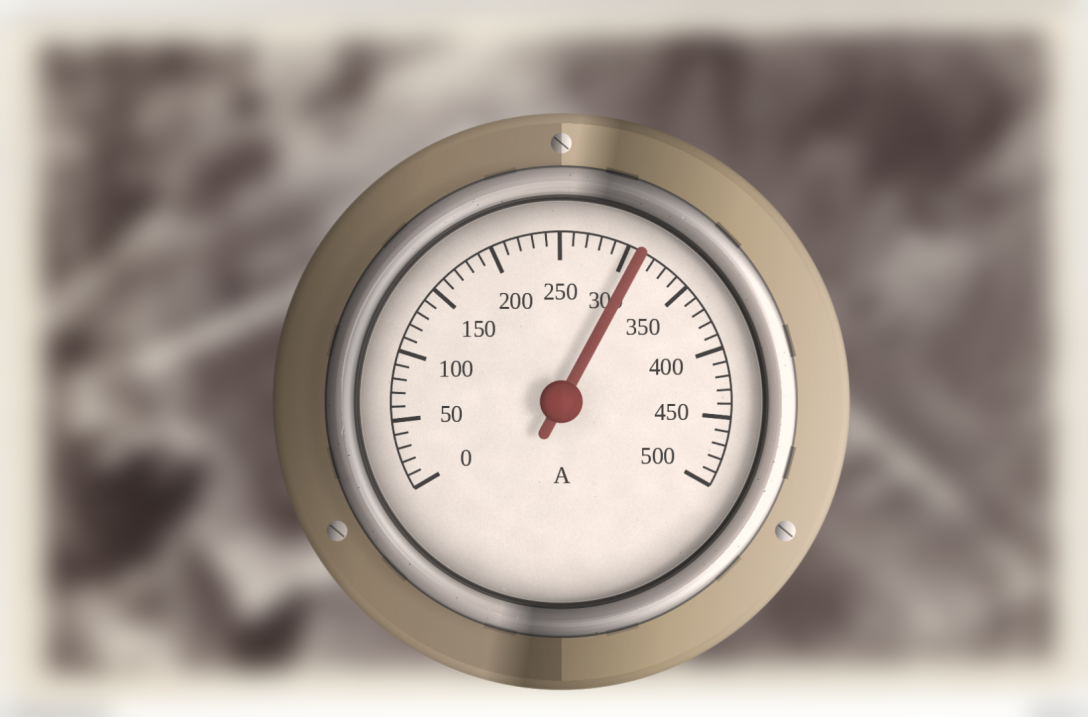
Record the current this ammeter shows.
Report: 310 A
